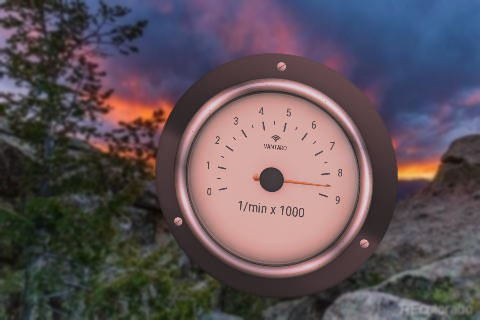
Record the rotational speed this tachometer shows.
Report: 8500 rpm
